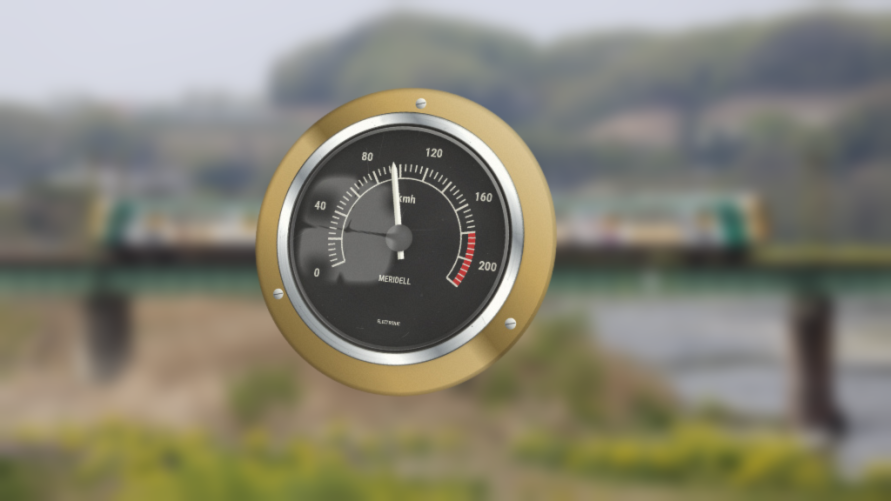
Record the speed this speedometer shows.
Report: 96 km/h
